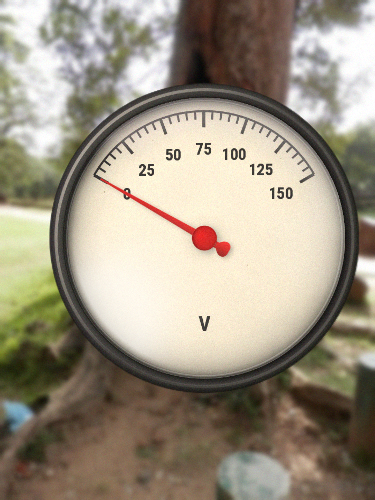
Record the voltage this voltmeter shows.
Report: 0 V
